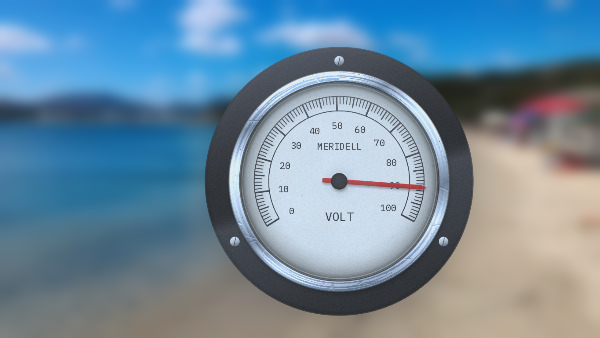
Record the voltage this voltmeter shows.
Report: 90 V
